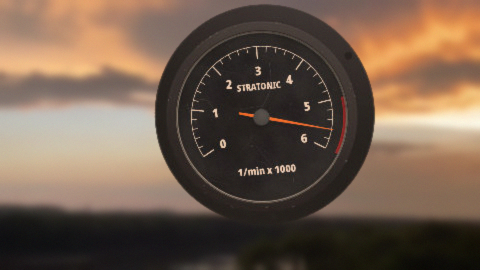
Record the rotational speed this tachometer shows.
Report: 5600 rpm
